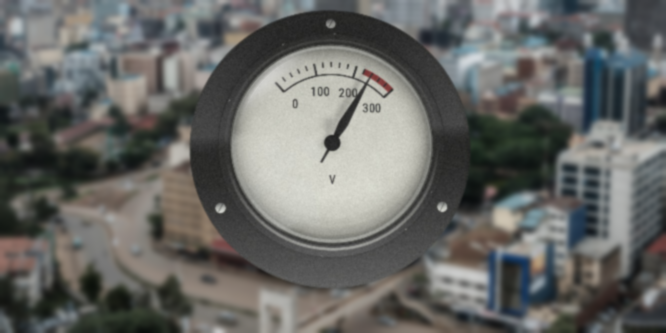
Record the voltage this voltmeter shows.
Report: 240 V
